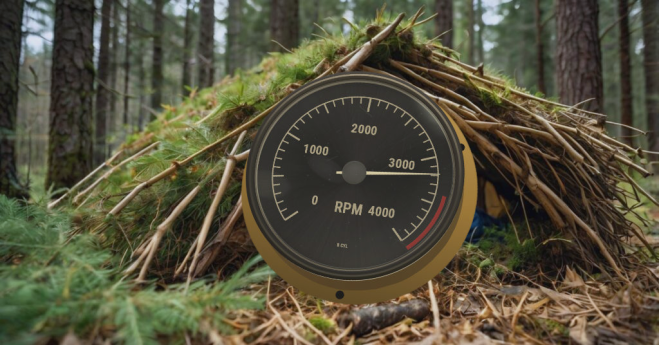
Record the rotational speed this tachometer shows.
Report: 3200 rpm
